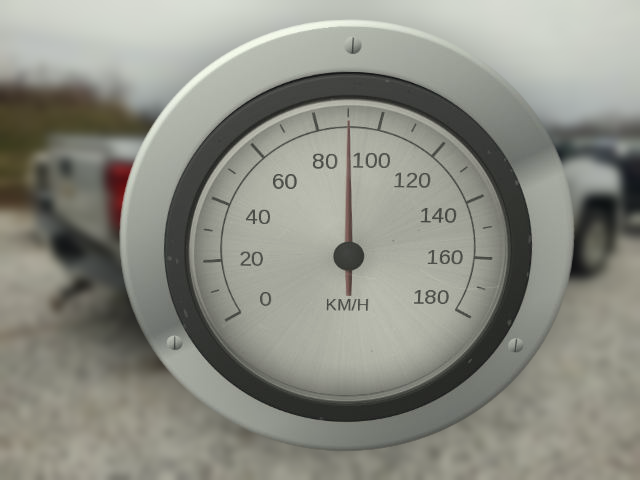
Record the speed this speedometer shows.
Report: 90 km/h
